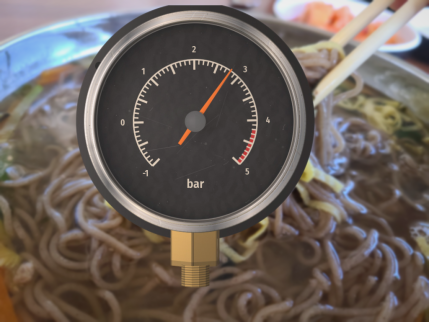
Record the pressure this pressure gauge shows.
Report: 2.8 bar
